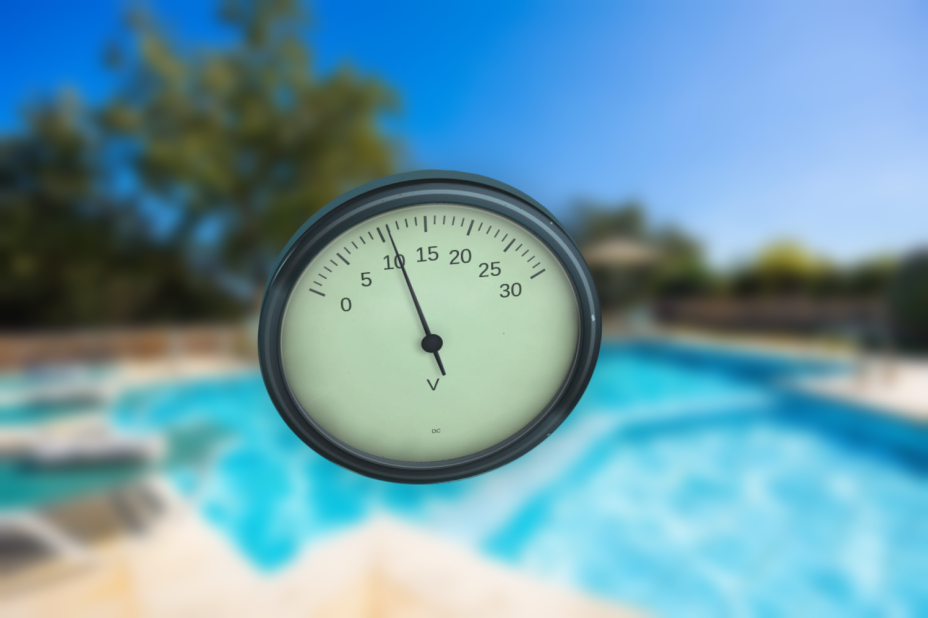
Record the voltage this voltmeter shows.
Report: 11 V
